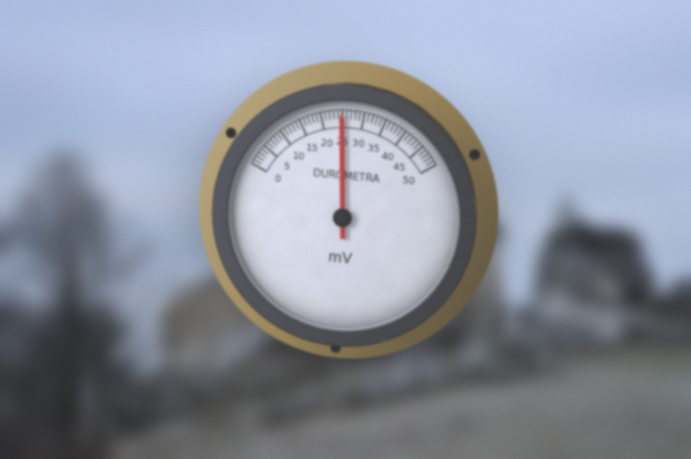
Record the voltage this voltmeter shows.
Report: 25 mV
